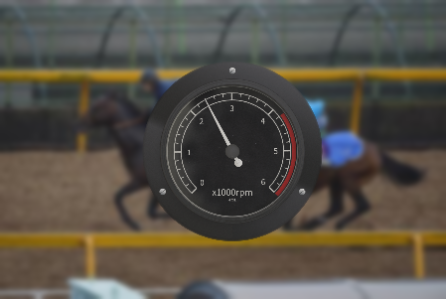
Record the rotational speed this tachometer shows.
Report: 2400 rpm
